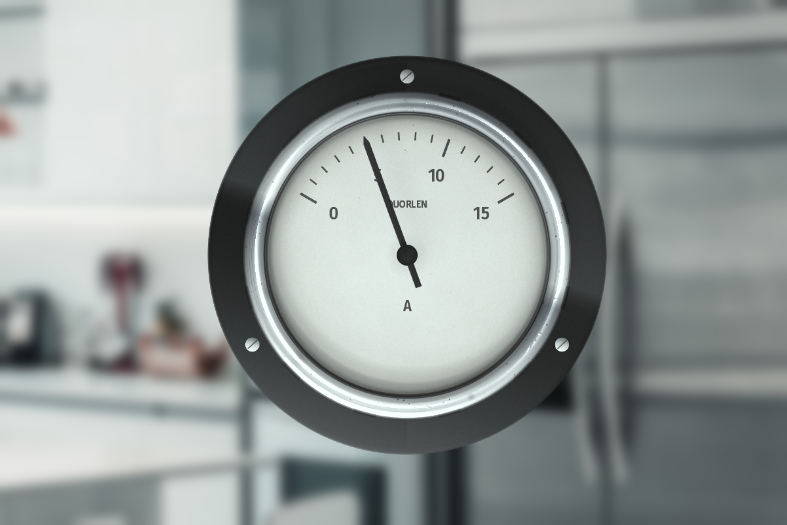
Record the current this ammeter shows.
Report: 5 A
